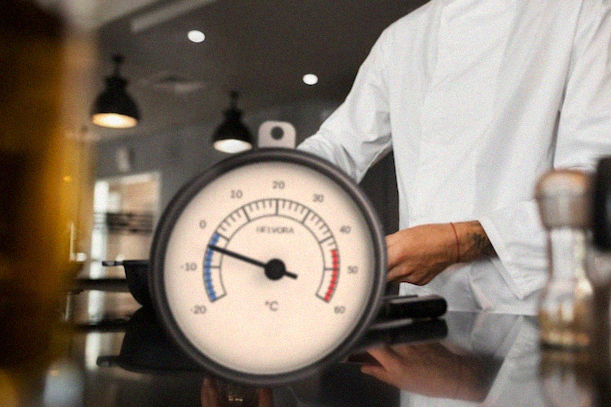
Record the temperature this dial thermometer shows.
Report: -4 °C
